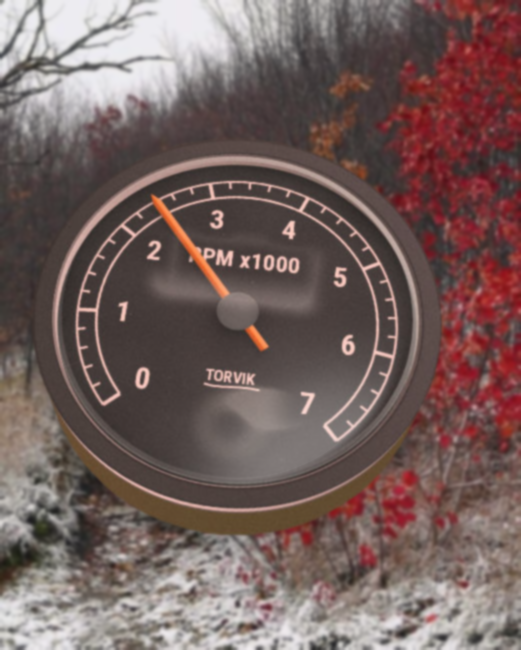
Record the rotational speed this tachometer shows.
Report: 2400 rpm
